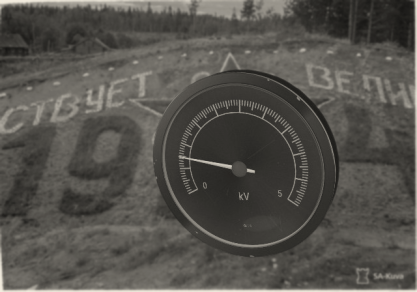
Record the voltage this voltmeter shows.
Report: 0.75 kV
